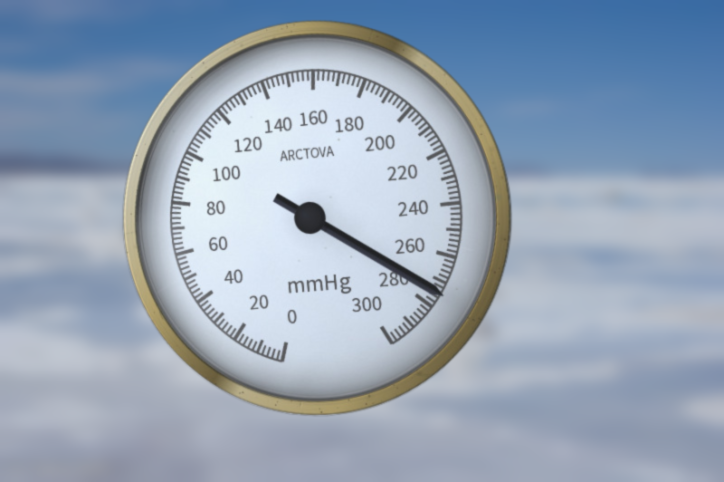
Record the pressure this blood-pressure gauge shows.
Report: 274 mmHg
